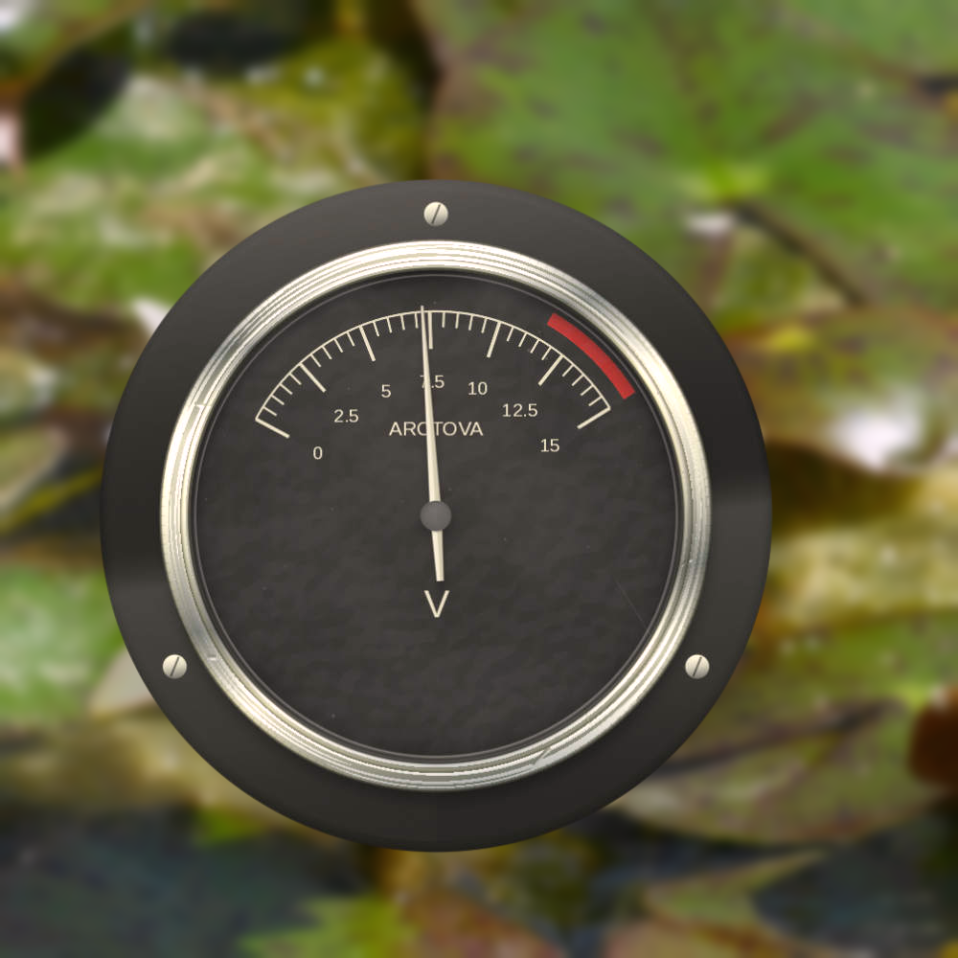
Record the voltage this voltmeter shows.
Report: 7.25 V
